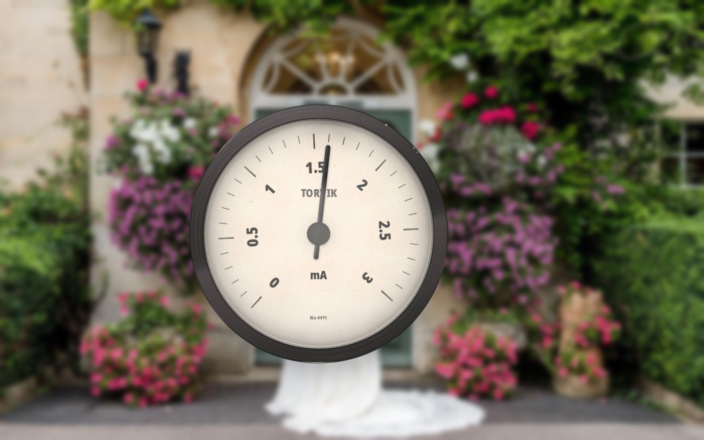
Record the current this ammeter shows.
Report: 1.6 mA
